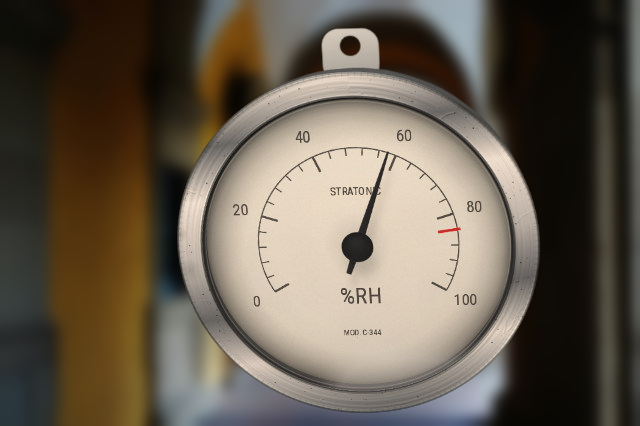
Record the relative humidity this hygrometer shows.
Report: 58 %
